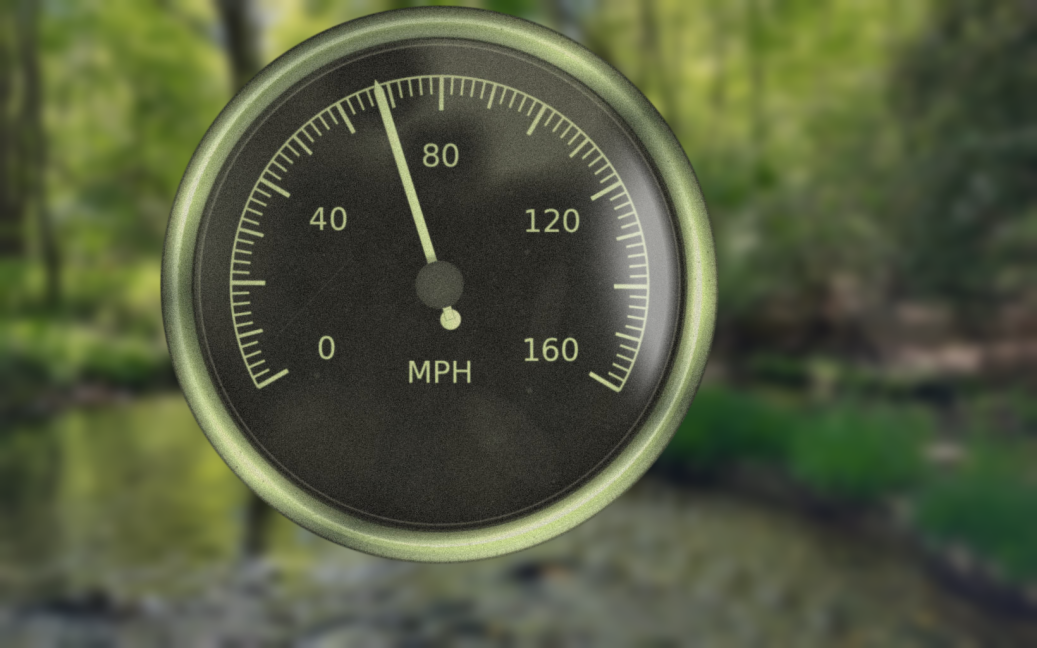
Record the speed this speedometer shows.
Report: 68 mph
